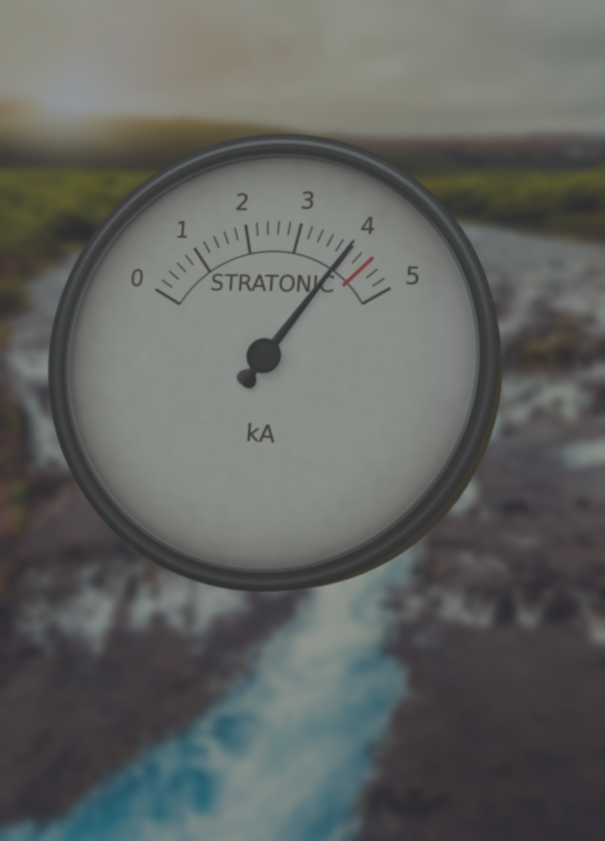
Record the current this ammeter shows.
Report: 4 kA
